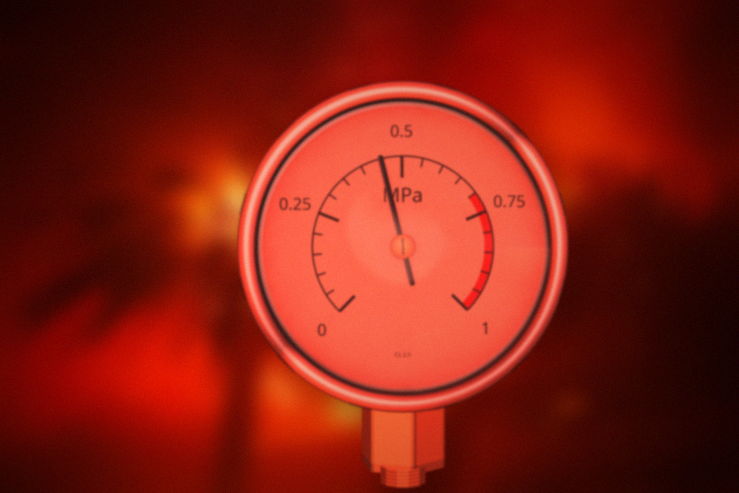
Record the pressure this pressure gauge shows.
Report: 0.45 MPa
